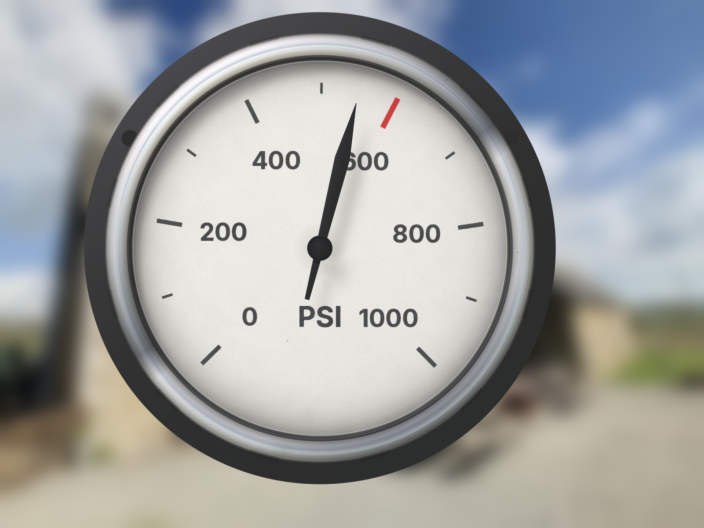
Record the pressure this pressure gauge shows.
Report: 550 psi
